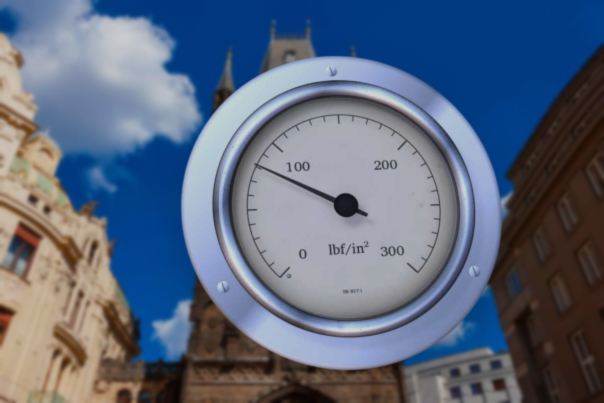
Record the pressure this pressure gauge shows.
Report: 80 psi
